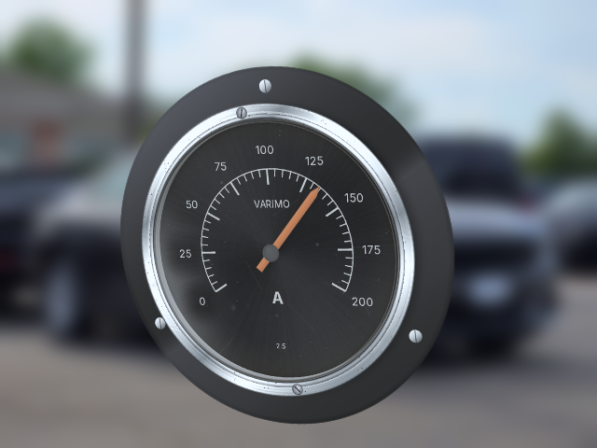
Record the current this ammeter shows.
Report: 135 A
